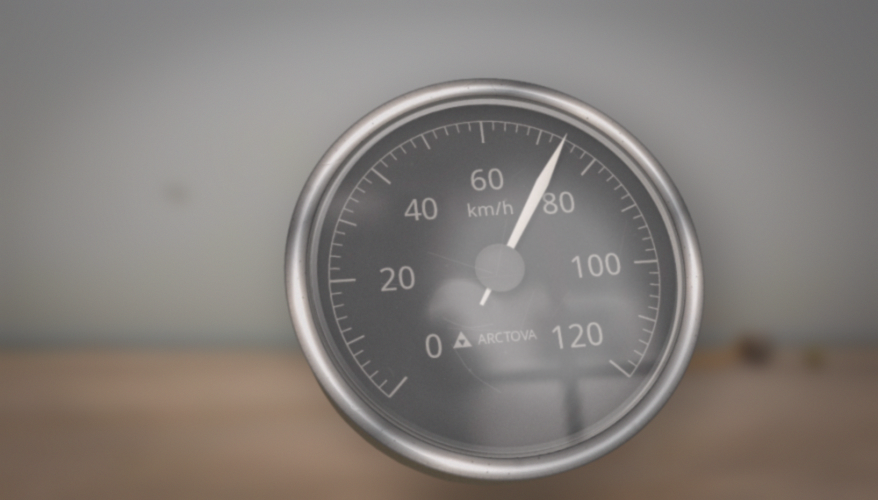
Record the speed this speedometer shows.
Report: 74 km/h
